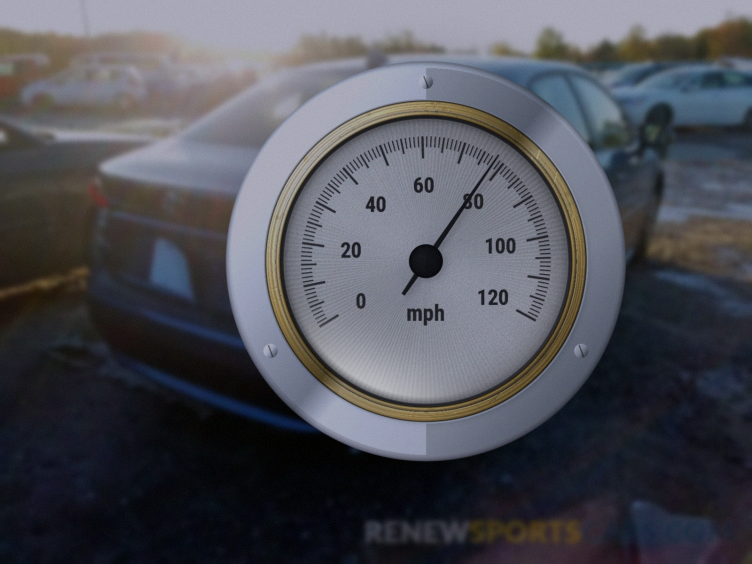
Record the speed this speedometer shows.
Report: 78 mph
